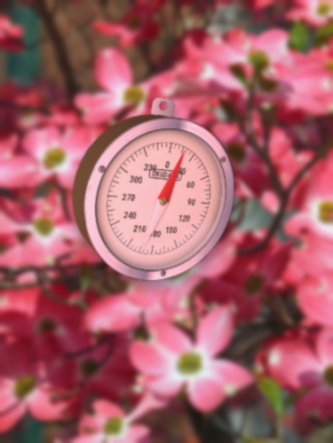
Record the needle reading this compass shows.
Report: 15 °
